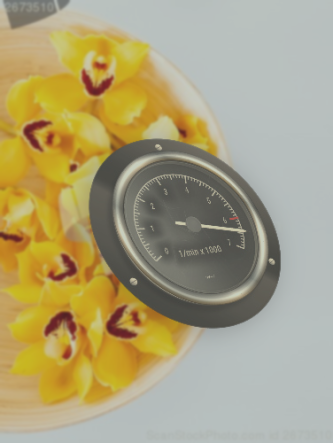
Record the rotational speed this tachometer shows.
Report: 6500 rpm
